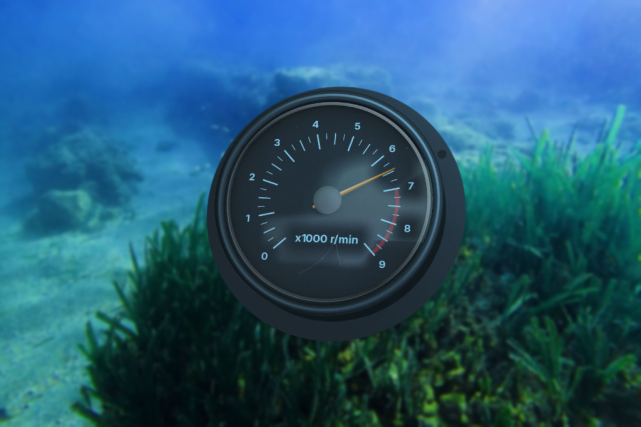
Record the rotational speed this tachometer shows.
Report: 6500 rpm
